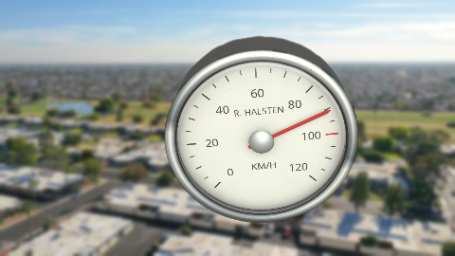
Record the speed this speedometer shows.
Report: 90 km/h
